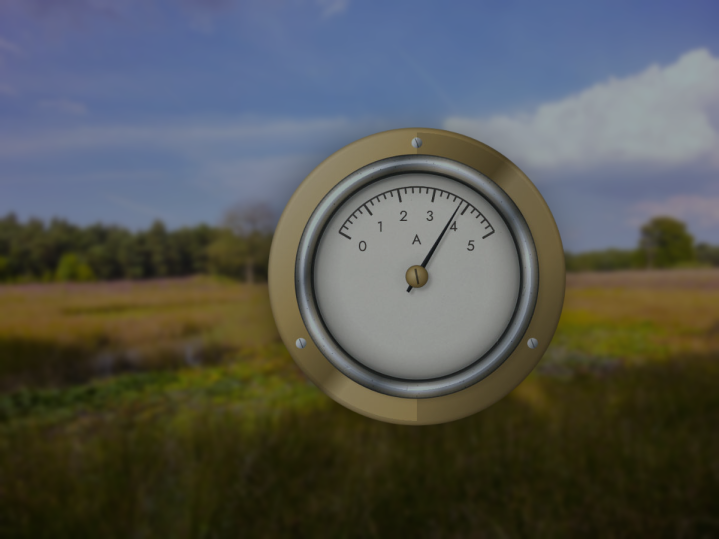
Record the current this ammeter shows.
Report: 3.8 A
